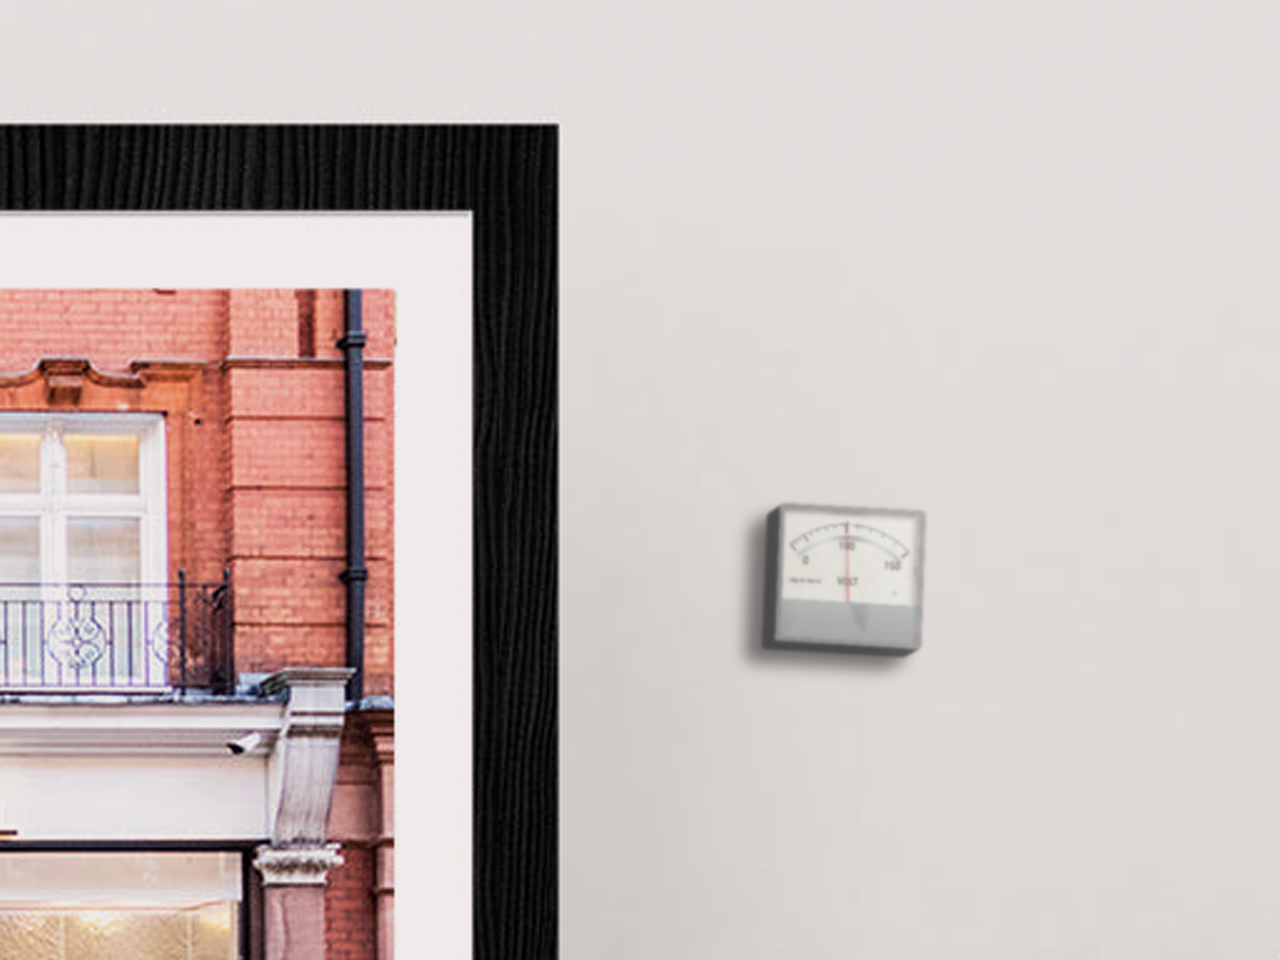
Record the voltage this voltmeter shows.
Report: 100 V
